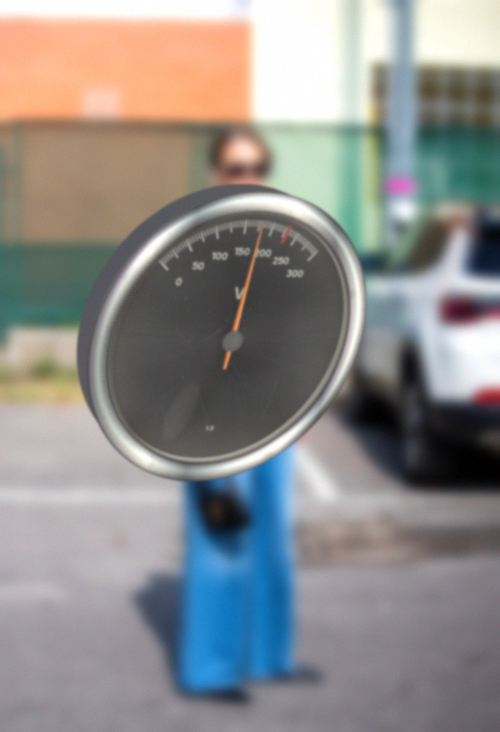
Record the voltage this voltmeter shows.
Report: 175 V
